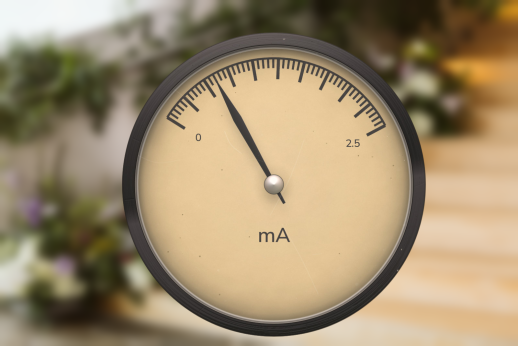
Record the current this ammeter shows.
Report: 0.6 mA
